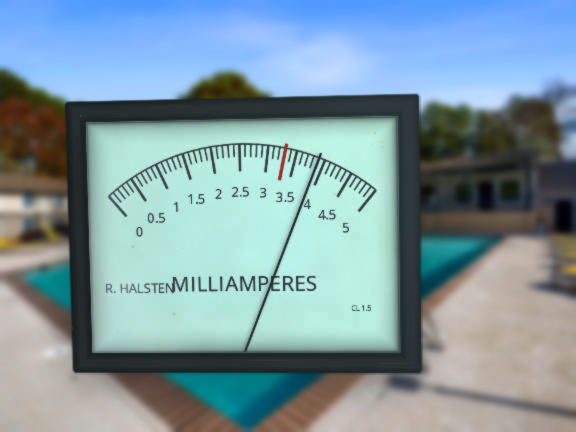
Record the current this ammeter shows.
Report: 3.9 mA
